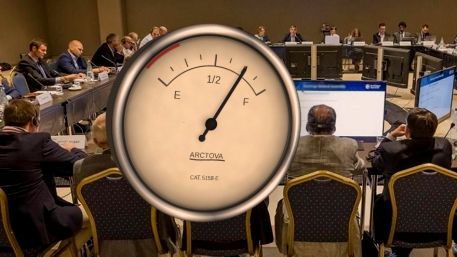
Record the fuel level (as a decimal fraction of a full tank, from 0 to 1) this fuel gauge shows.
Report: 0.75
